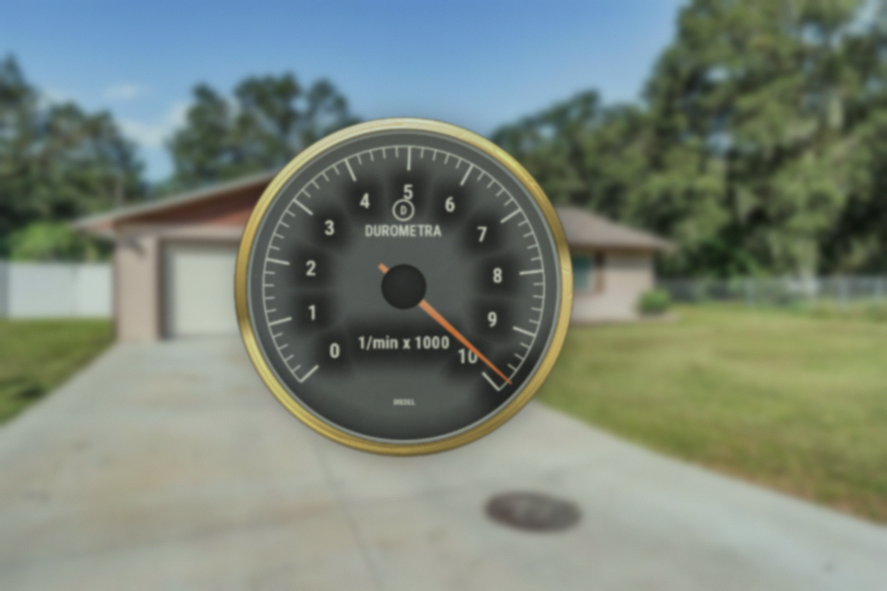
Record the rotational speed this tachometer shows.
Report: 9800 rpm
